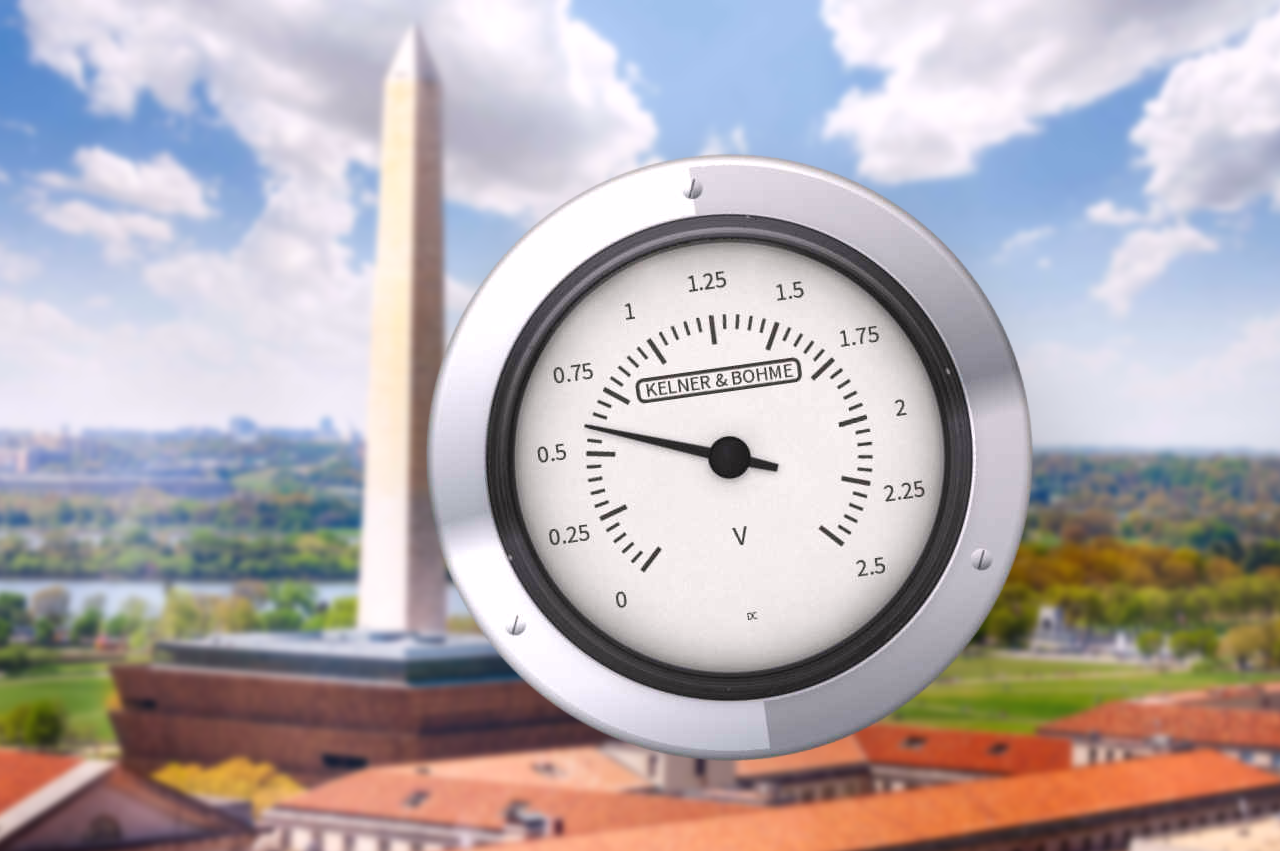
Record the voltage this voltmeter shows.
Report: 0.6 V
